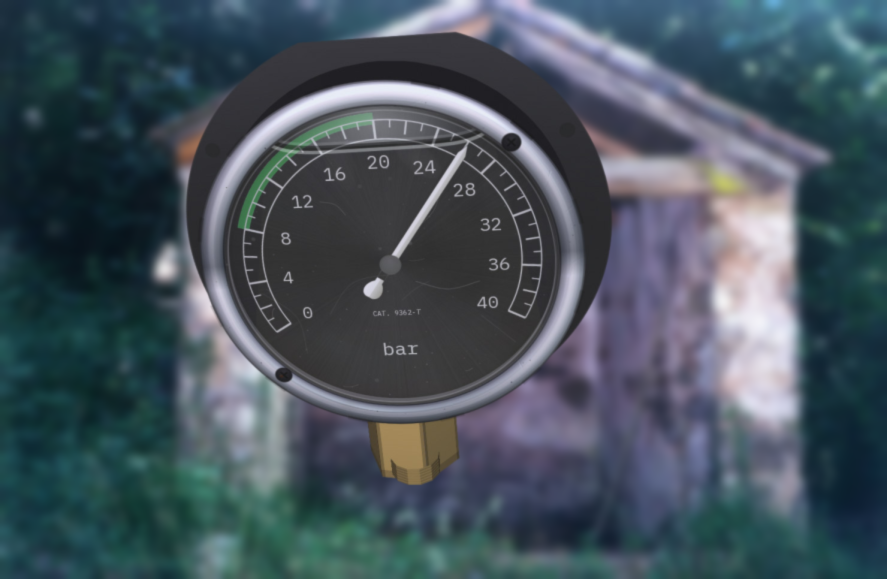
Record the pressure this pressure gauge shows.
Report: 26 bar
